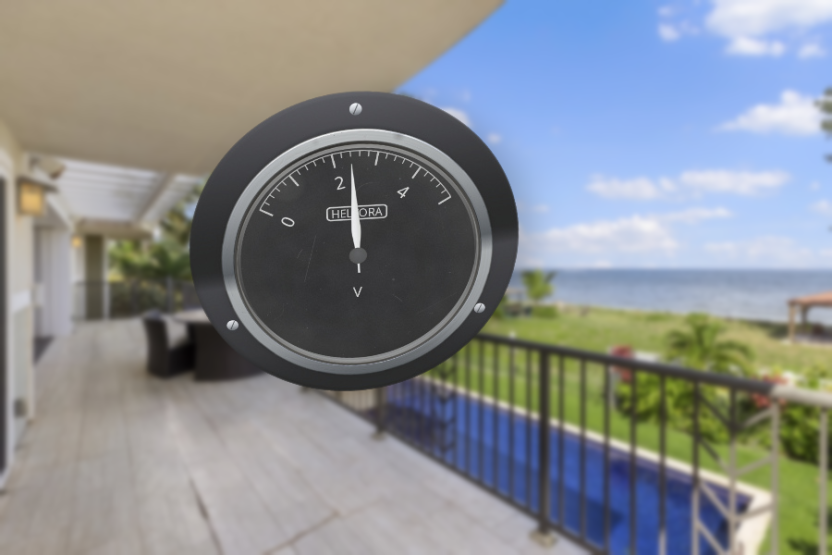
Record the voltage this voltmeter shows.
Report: 2.4 V
